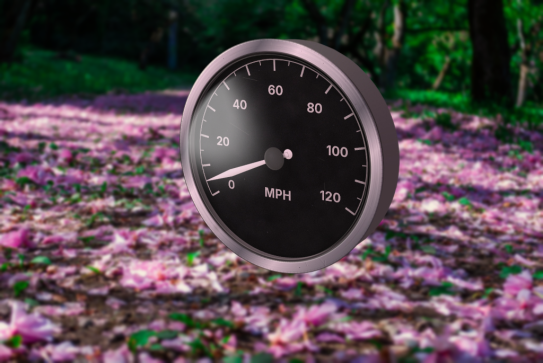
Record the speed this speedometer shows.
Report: 5 mph
